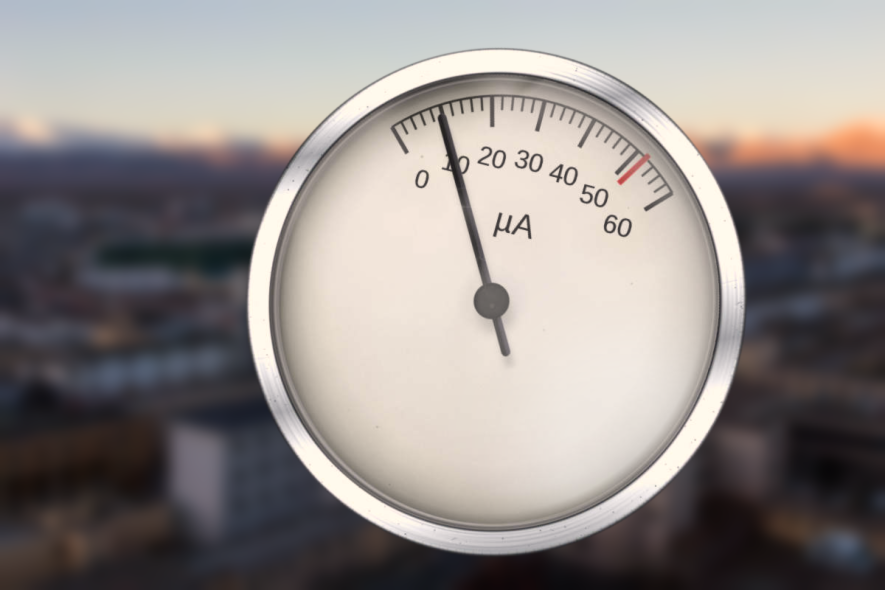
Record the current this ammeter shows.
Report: 10 µA
